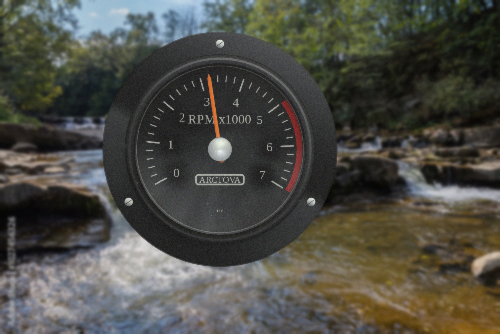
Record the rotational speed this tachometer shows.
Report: 3200 rpm
